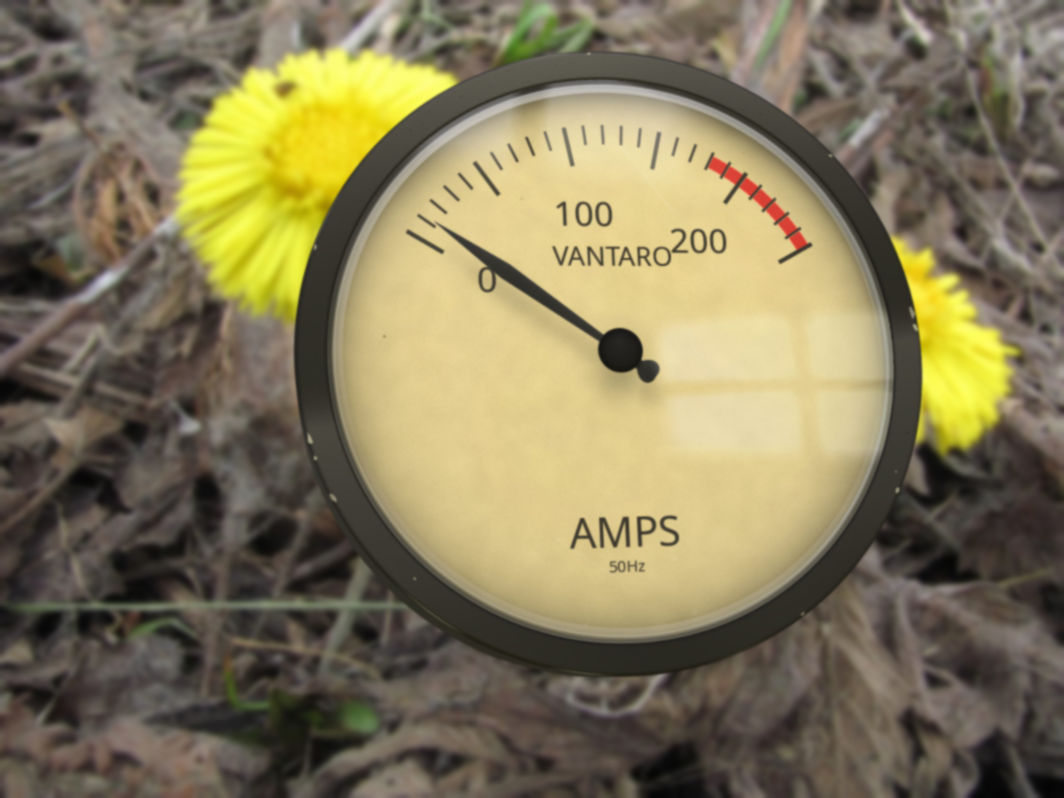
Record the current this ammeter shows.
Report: 10 A
